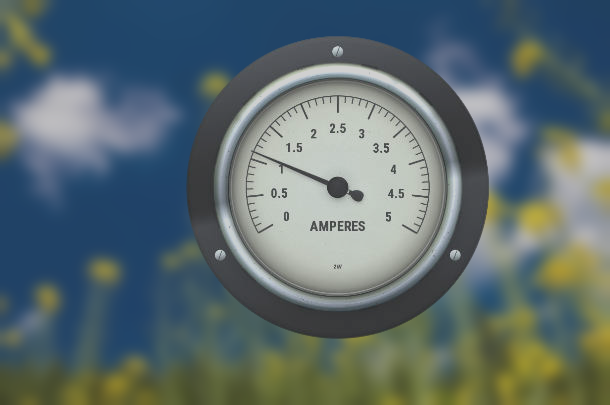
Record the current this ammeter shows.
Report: 1.1 A
